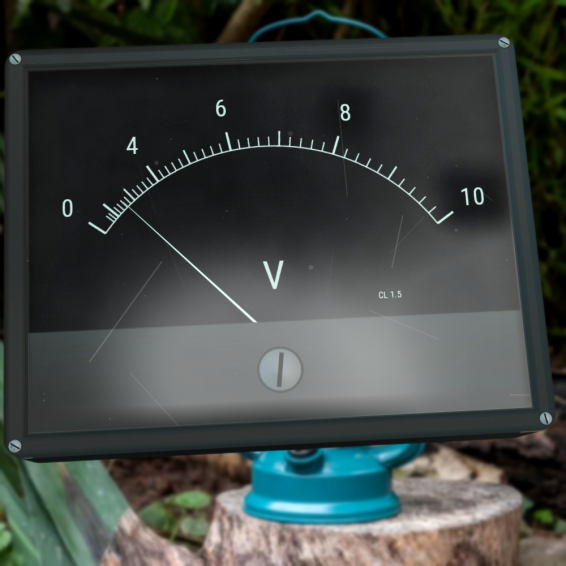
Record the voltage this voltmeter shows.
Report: 2.6 V
